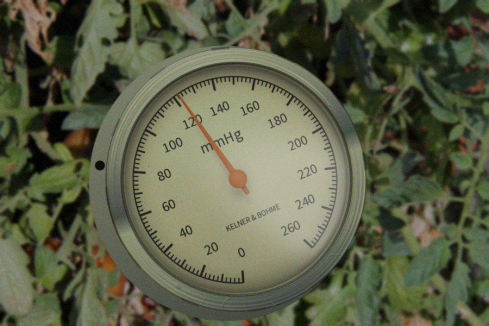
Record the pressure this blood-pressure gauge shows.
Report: 122 mmHg
